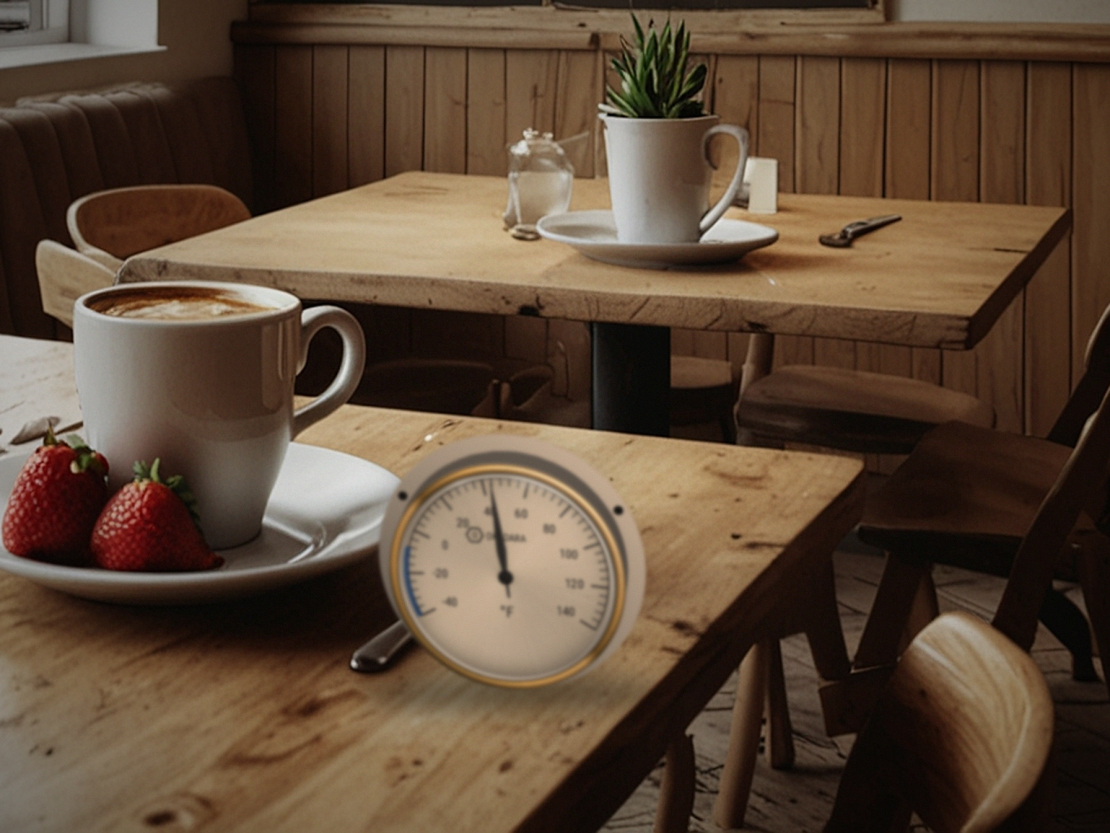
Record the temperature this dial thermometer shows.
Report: 44 °F
